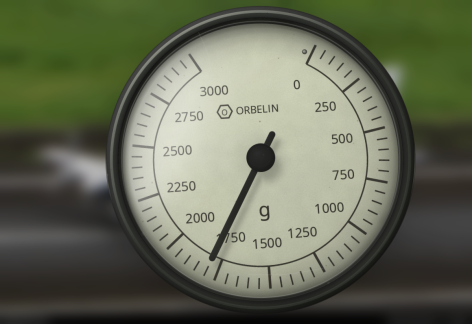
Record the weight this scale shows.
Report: 1800 g
